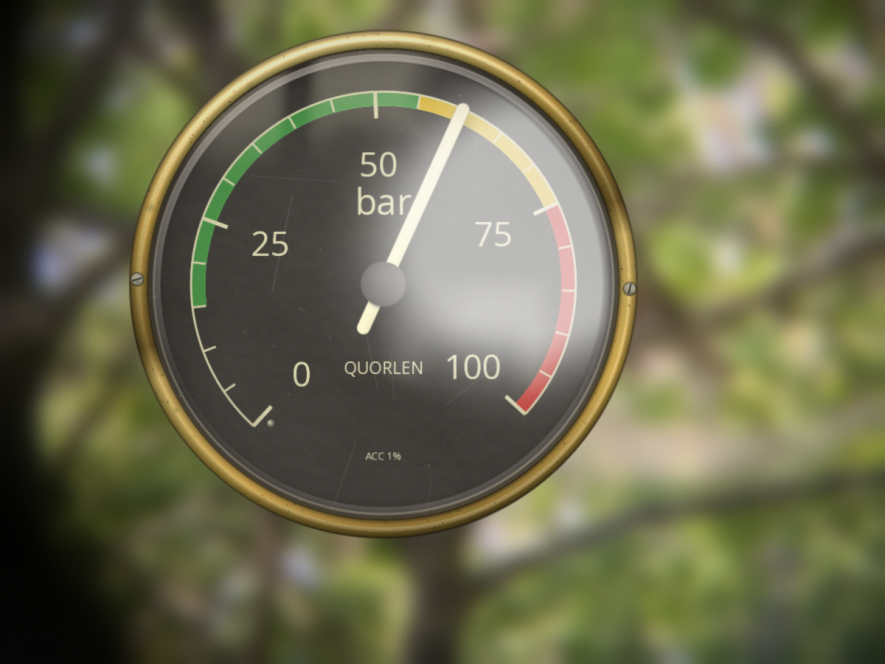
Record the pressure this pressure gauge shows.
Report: 60 bar
